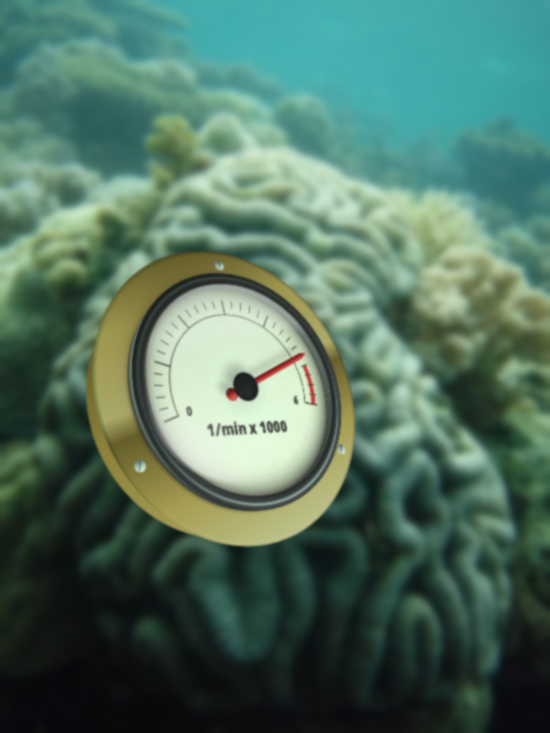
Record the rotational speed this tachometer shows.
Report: 5000 rpm
